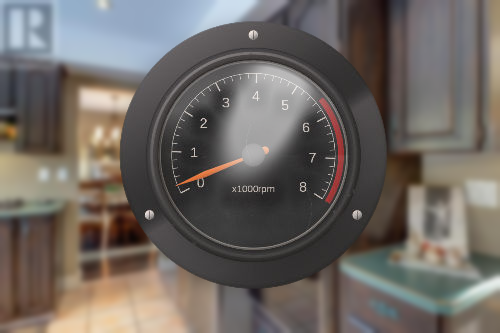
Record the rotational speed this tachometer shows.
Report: 200 rpm
